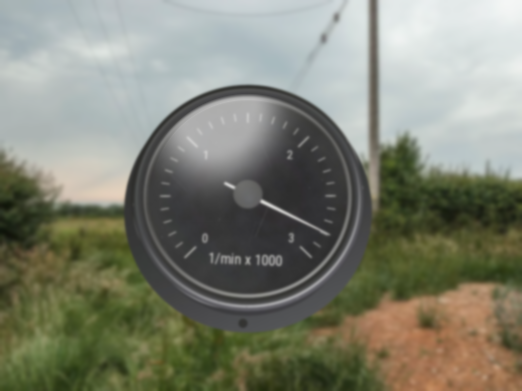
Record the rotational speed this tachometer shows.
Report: 2800 rpm
